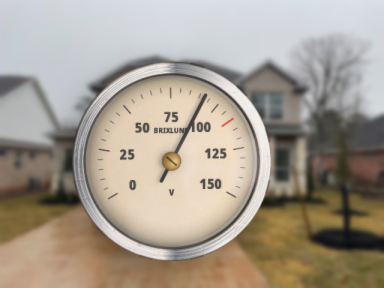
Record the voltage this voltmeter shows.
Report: 92.5 V
